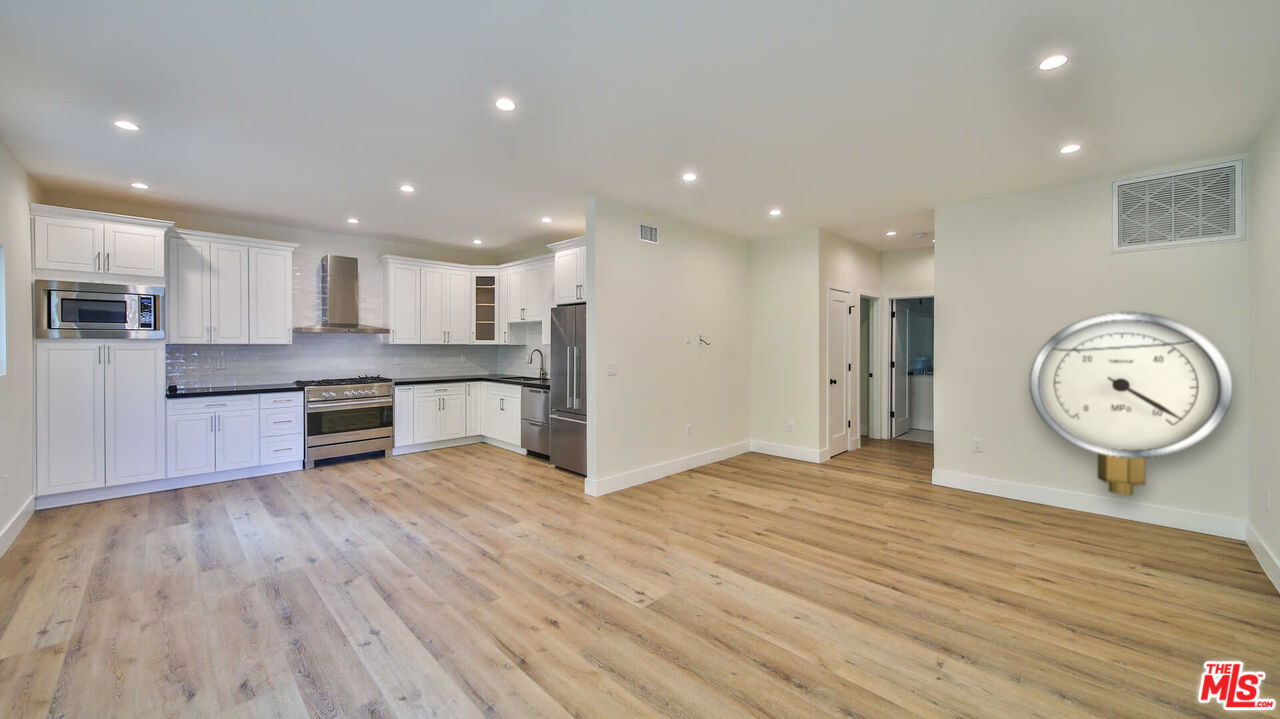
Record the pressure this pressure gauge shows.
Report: 58 MPa
